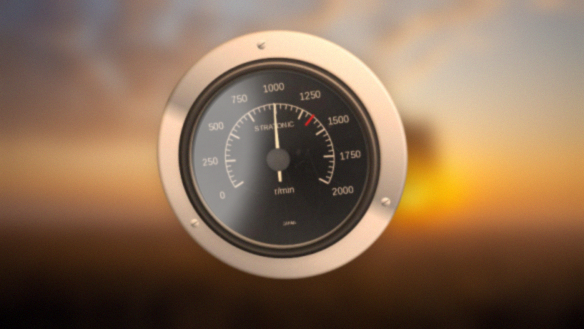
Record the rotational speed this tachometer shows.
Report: 1000 rpm
